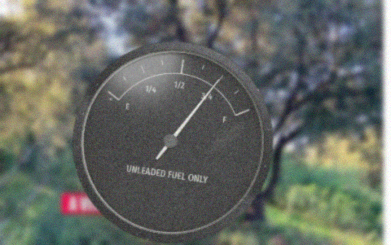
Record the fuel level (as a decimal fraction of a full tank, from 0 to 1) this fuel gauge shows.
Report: 0.75
